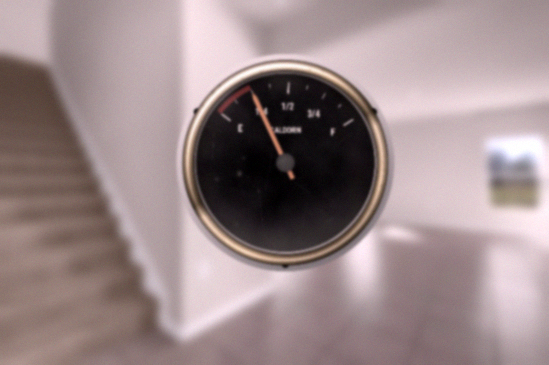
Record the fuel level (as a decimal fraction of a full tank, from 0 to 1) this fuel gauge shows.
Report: 0.25
